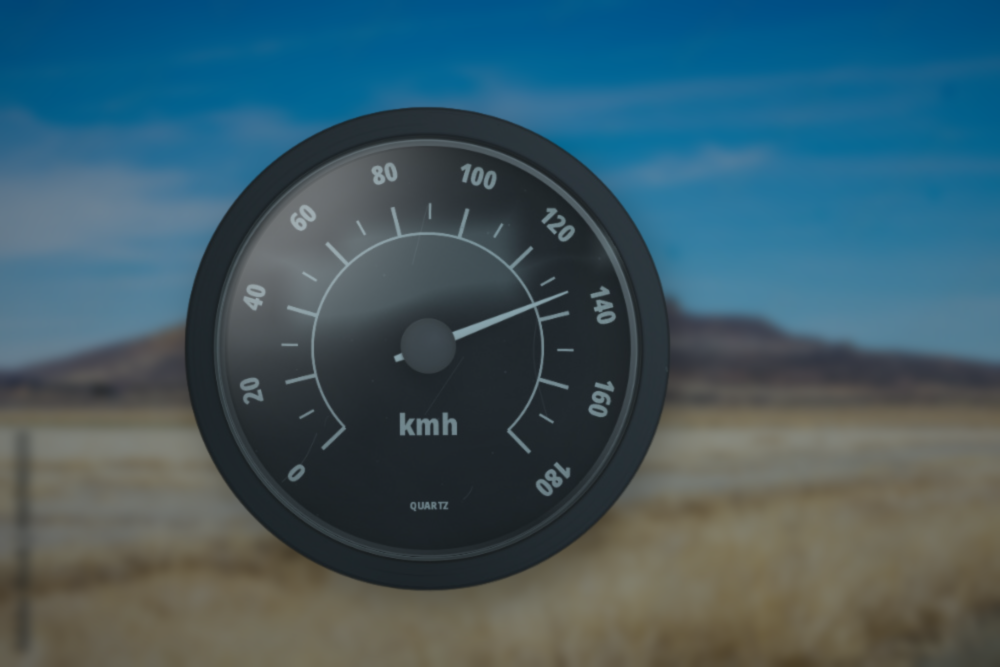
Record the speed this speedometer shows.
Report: 135 km/h
